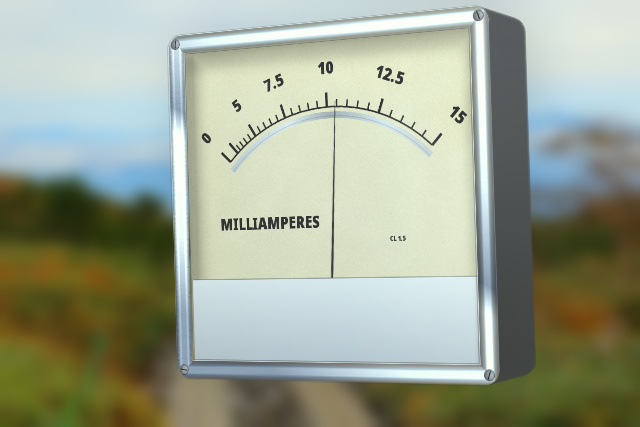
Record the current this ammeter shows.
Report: 10.5 mA
